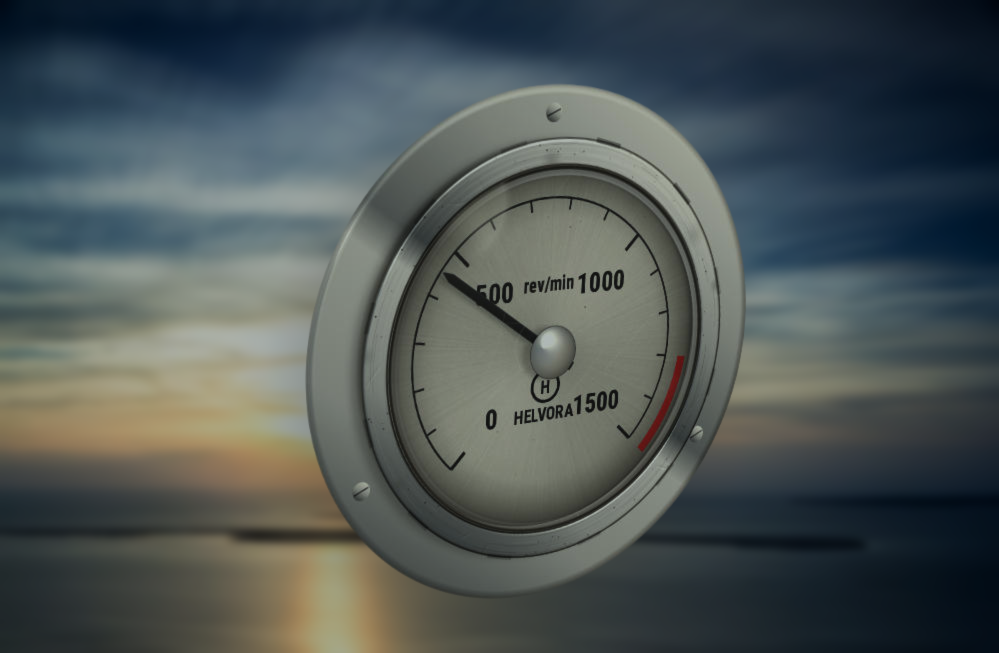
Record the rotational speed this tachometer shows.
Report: 450 rpm
